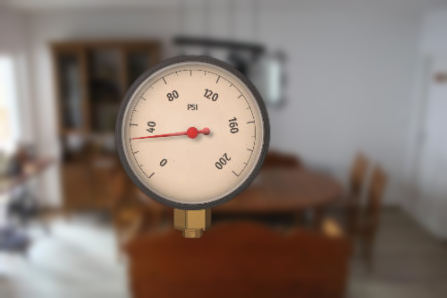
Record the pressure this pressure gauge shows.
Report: 30 psi
